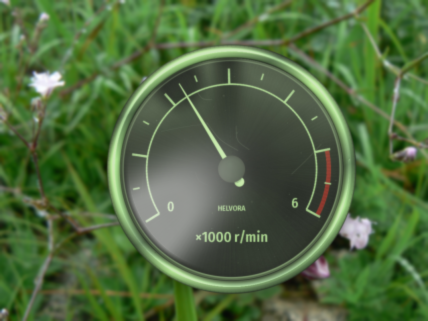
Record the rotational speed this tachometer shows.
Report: 2250 rpm
